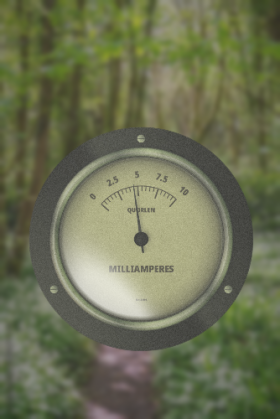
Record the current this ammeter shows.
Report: 4.5 mA
